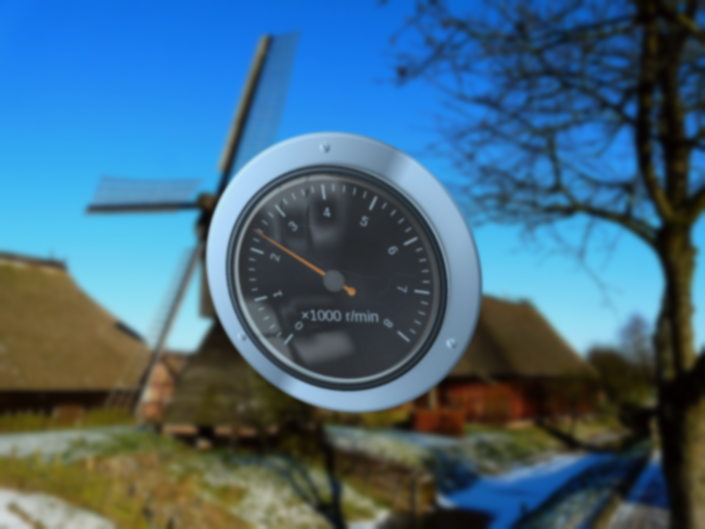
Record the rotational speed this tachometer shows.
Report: 2400 rpm
